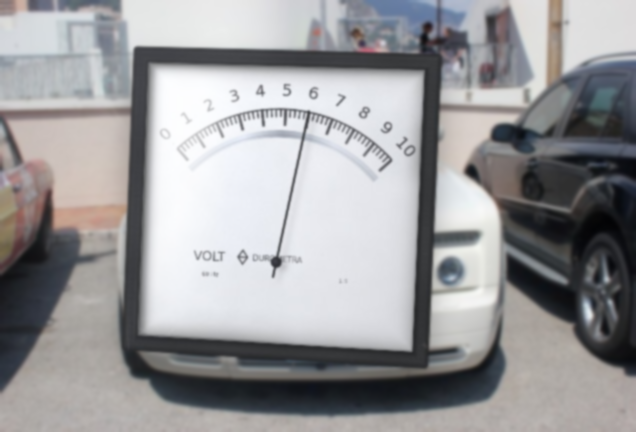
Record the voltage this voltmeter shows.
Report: 6 V
